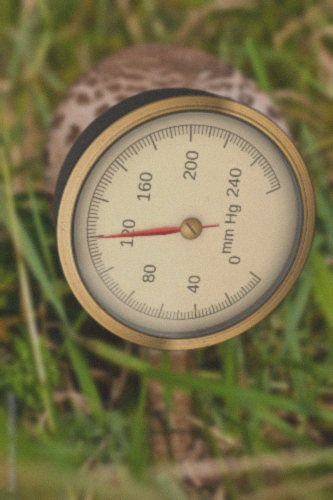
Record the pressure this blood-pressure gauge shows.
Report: 120 mmHg
